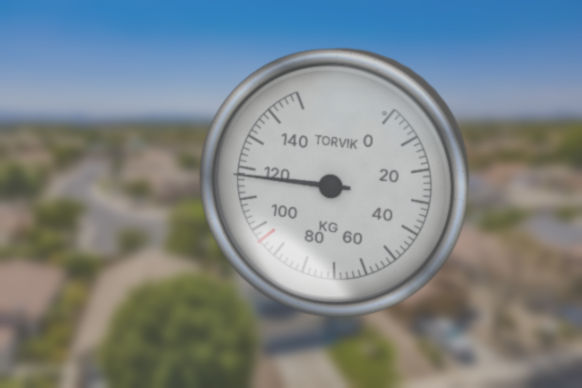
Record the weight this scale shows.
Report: 118 kg
